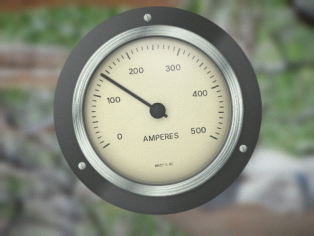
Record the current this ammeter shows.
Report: 140 A
